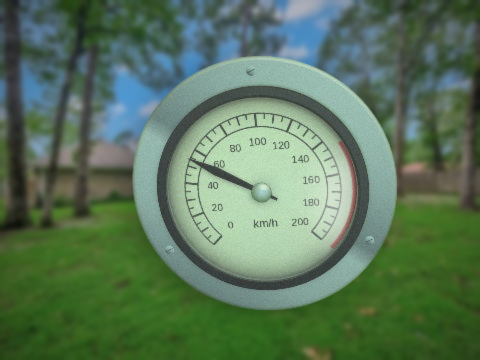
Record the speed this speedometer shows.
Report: 55 km/h
